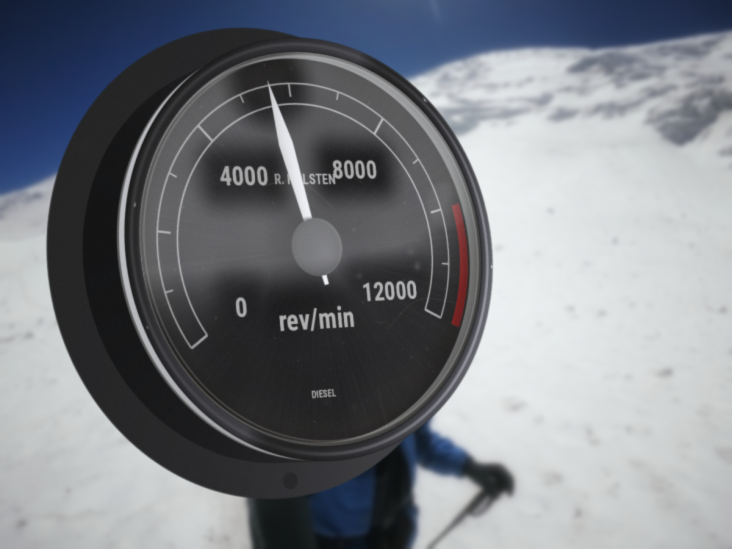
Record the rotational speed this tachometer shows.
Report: 5500 rpm
